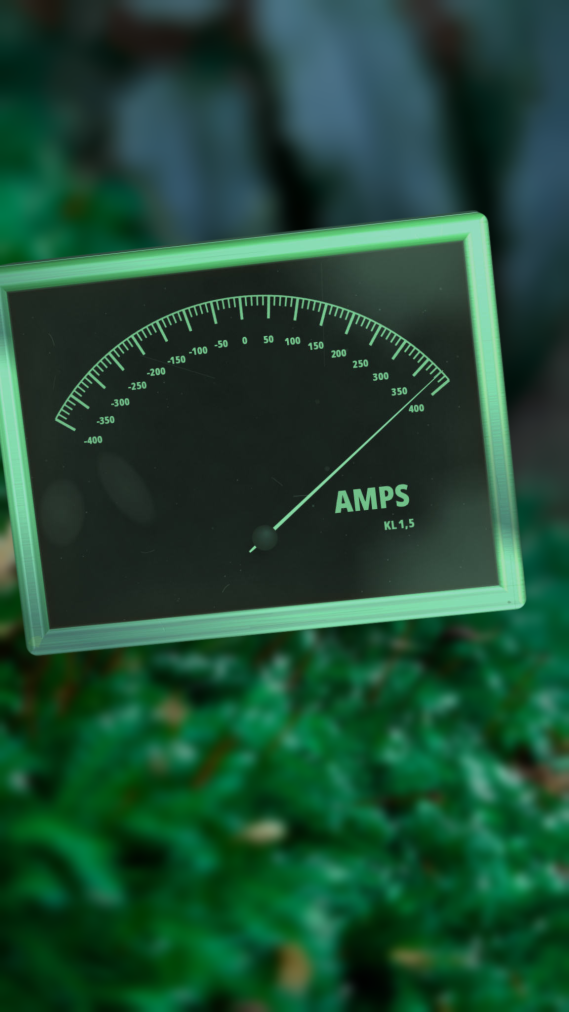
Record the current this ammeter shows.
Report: 380 A
